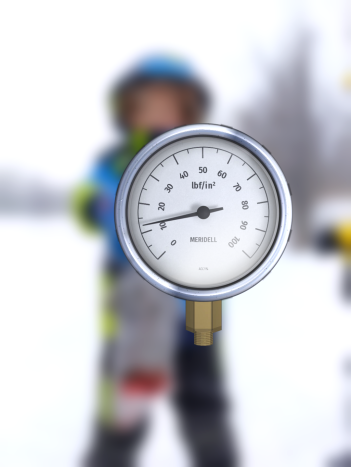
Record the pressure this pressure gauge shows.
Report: 12.5 psi
